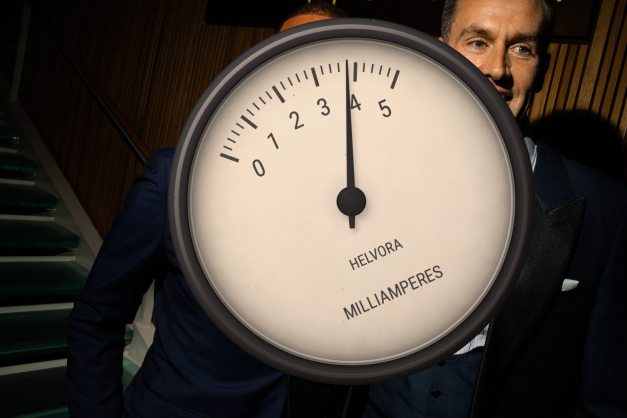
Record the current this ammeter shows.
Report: 3.8 mA
